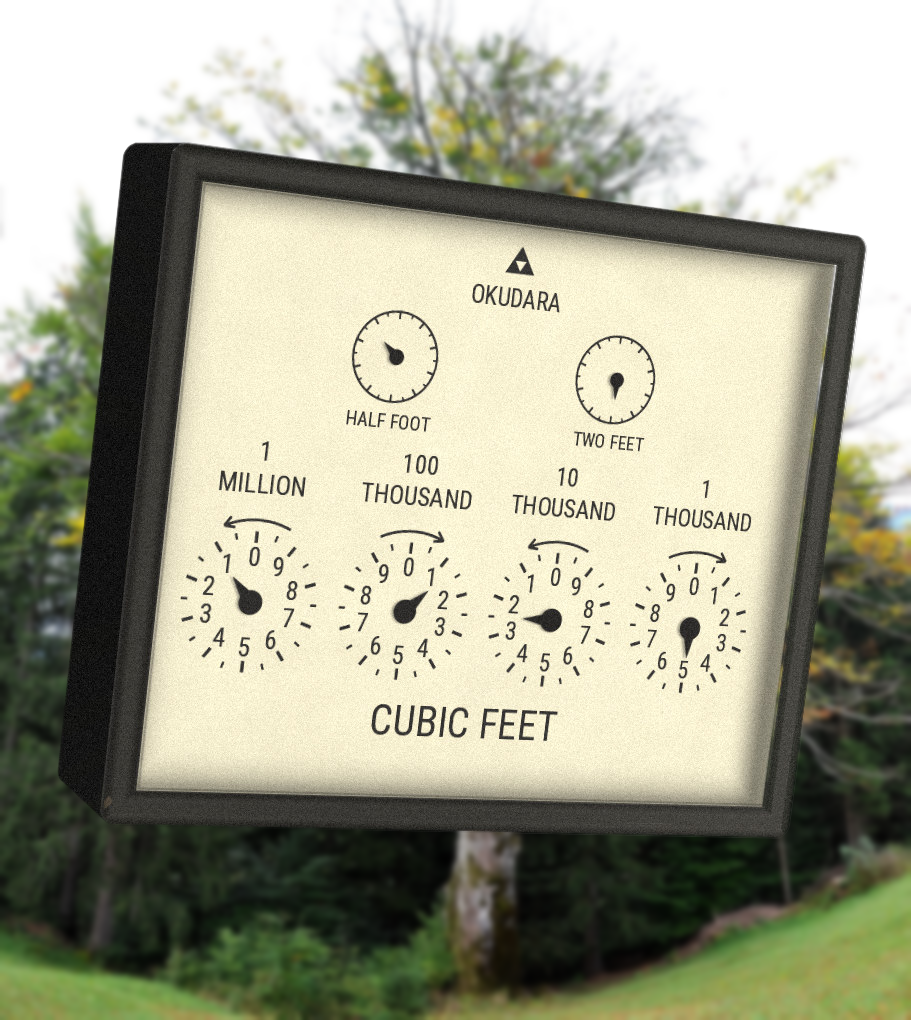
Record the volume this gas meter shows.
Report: 112500 ft³
